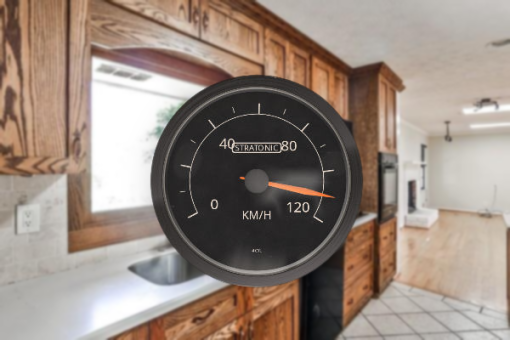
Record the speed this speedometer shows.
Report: 110 km/h
